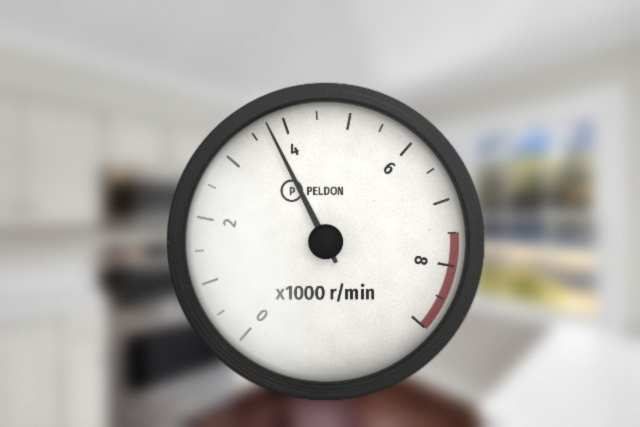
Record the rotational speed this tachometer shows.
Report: 3750 rpm
